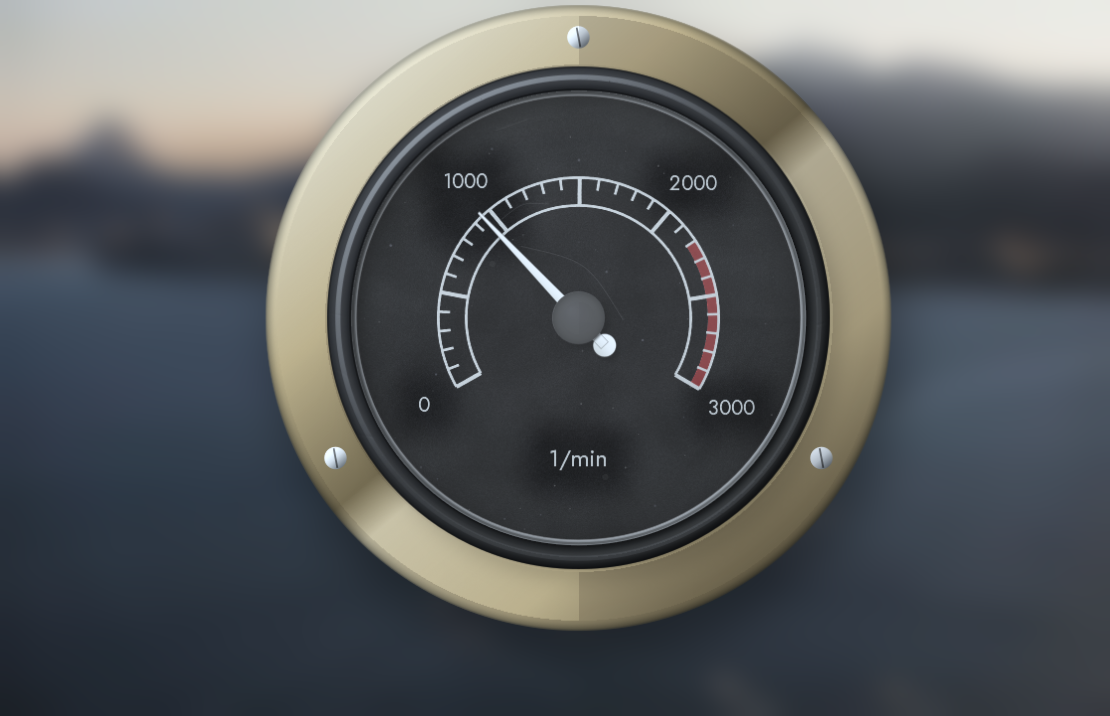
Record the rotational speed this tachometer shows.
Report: 950 rpm
